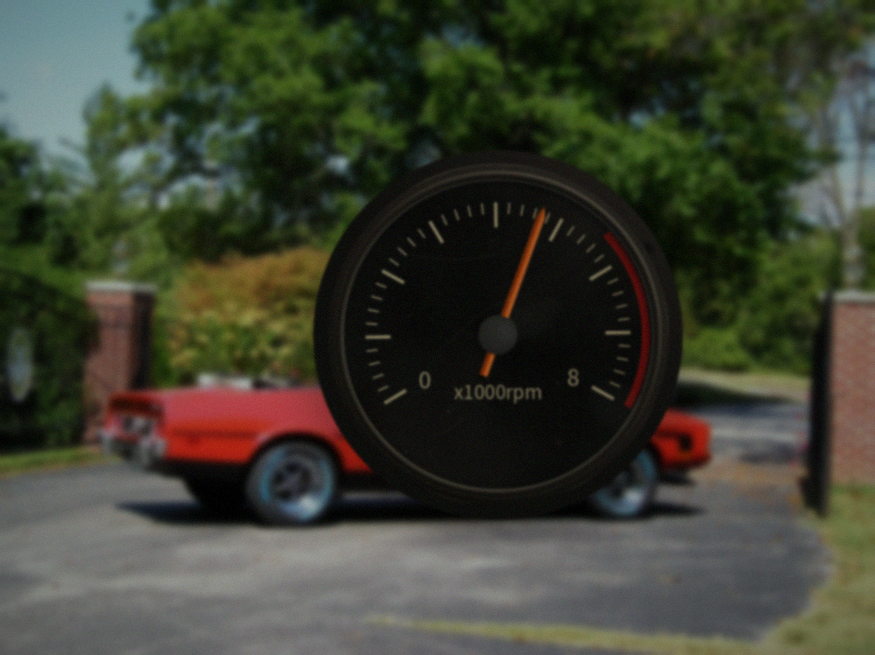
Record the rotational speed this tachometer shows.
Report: 4700 rpm
